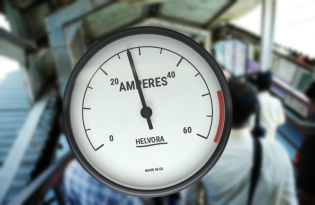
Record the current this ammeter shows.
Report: 27.5 A
